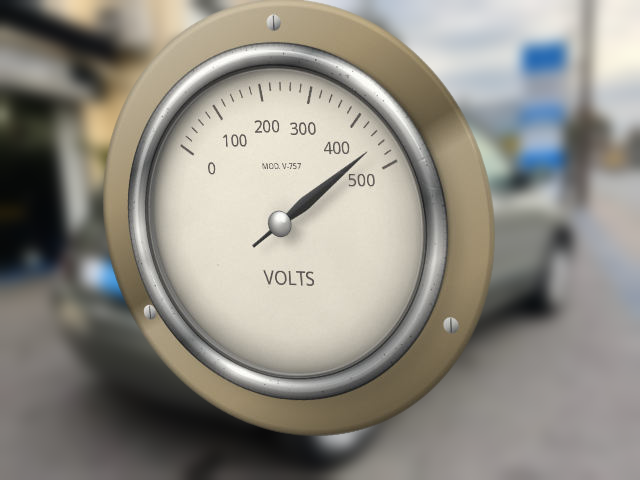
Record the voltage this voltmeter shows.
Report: 460 V
